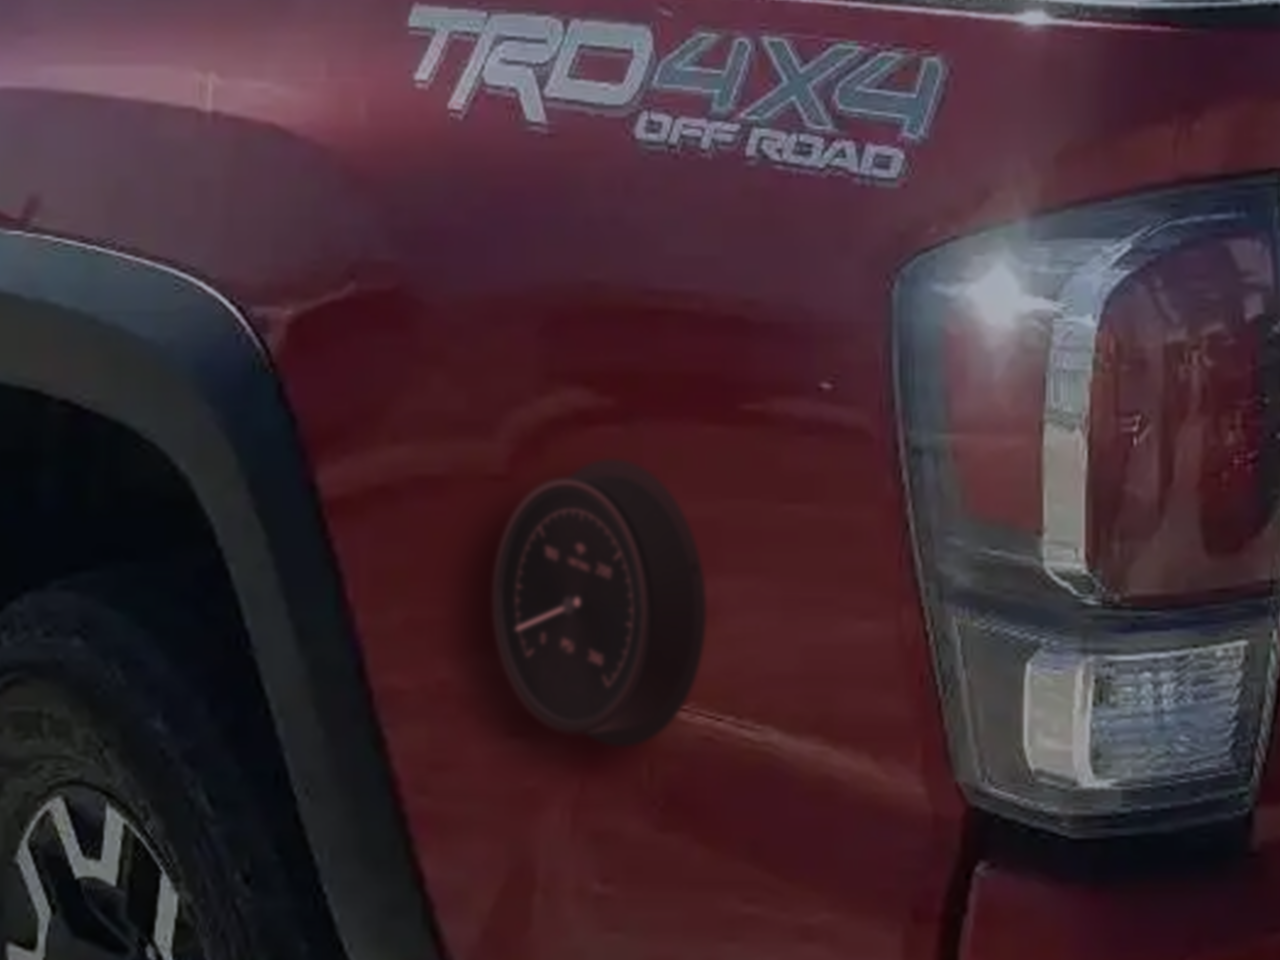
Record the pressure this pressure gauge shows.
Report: 20 psi
